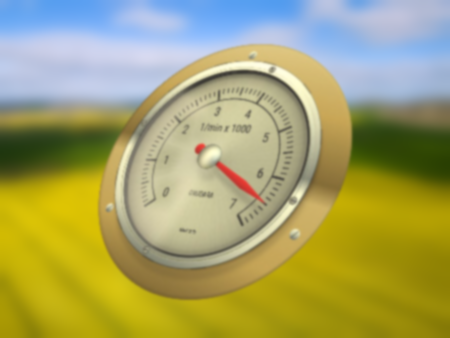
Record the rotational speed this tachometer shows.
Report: 6500 rpm
